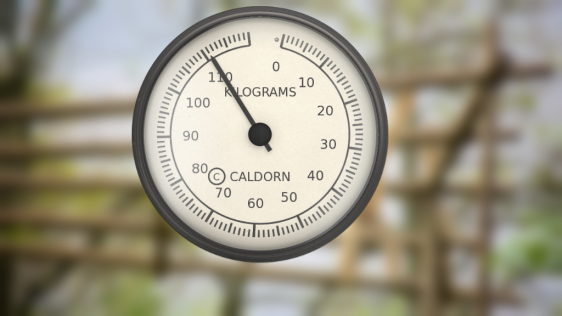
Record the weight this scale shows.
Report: 111 kg
